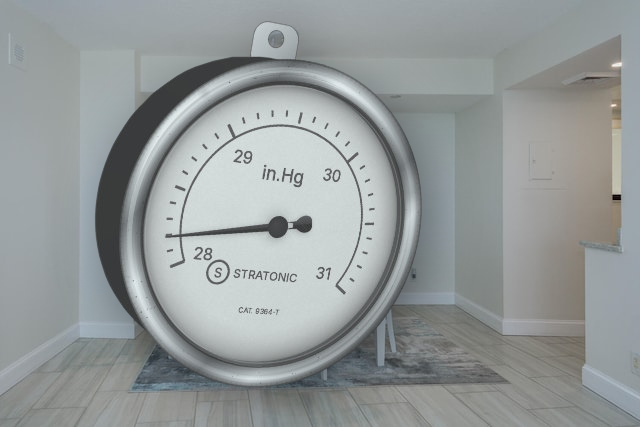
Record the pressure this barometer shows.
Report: 28.2 inHg
